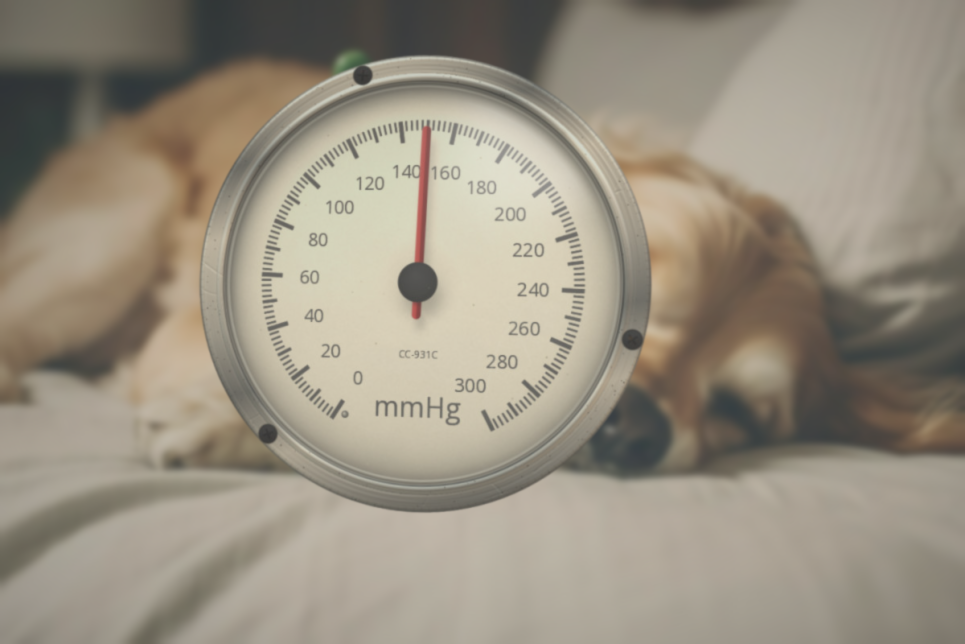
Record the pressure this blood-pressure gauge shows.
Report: 150 mmHg
